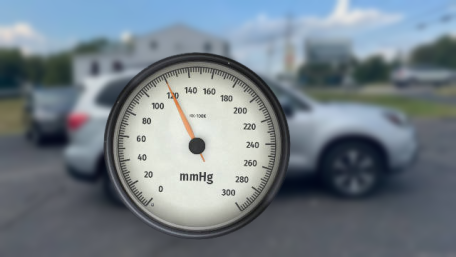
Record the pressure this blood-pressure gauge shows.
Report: 120 mmHg
